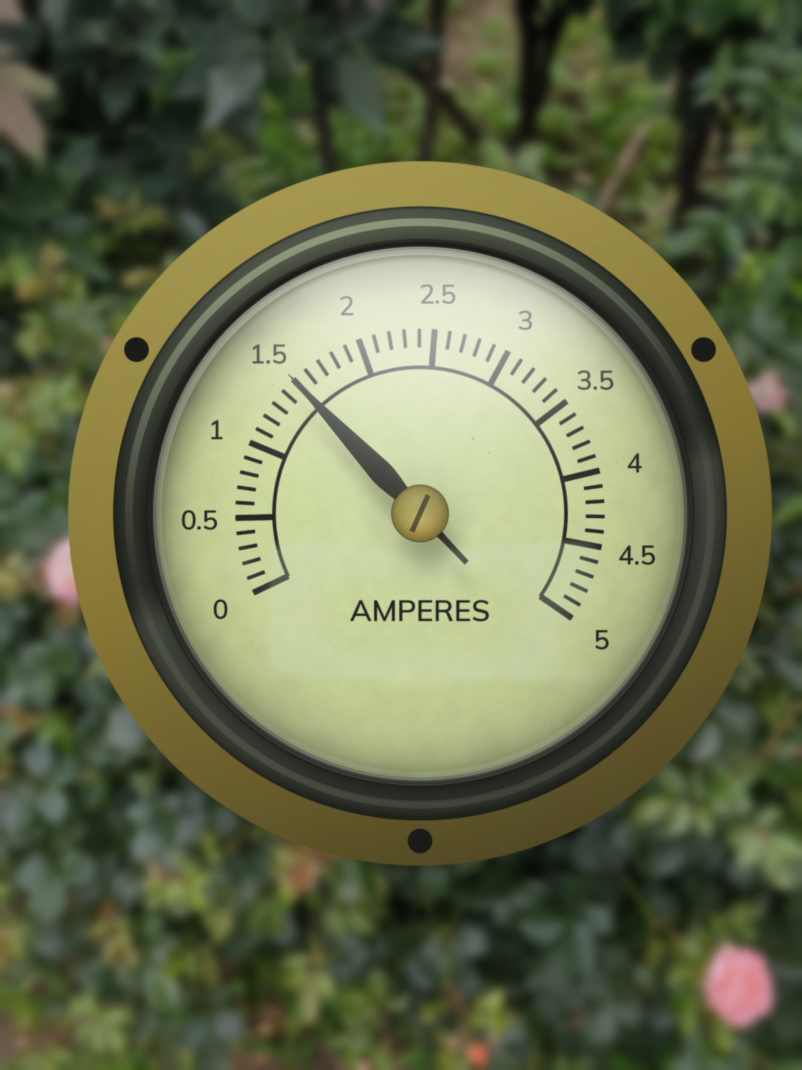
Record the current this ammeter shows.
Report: 1.5 A
